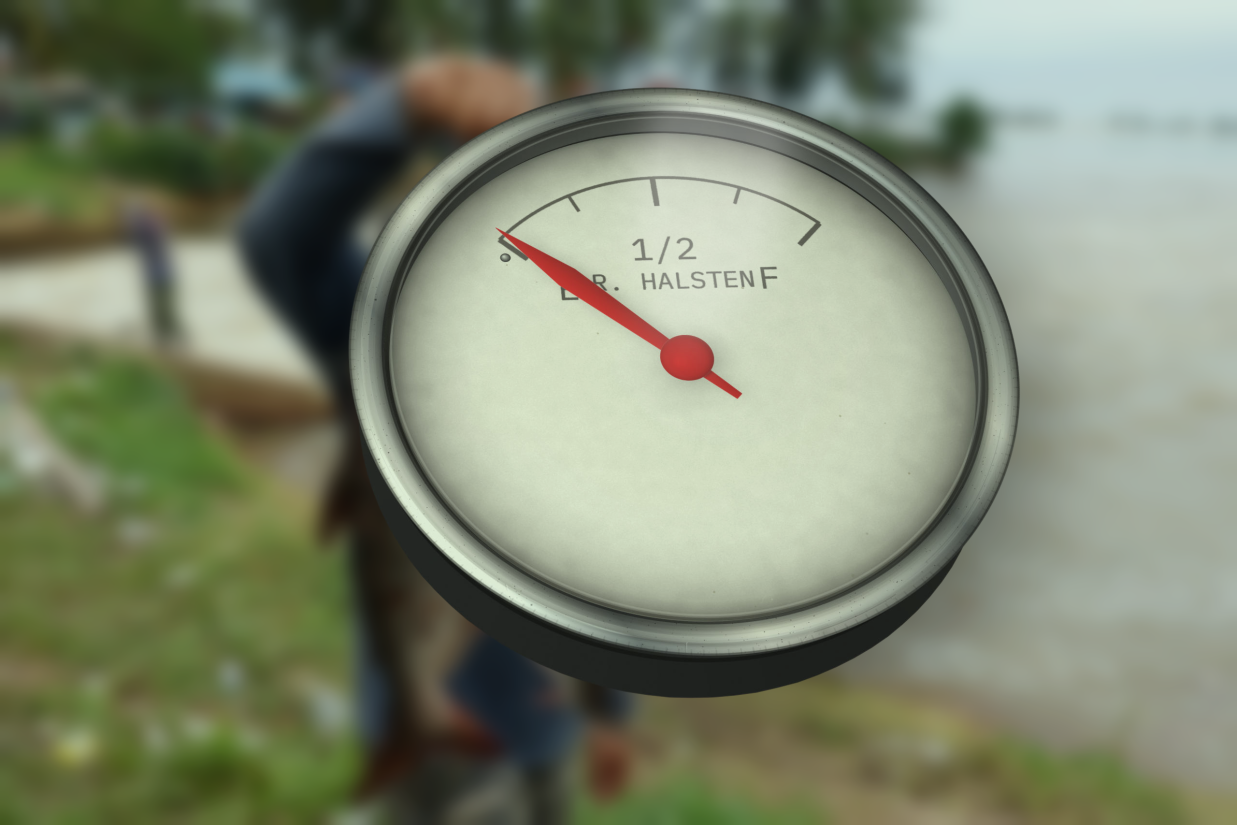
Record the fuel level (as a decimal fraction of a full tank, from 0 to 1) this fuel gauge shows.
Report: 0
